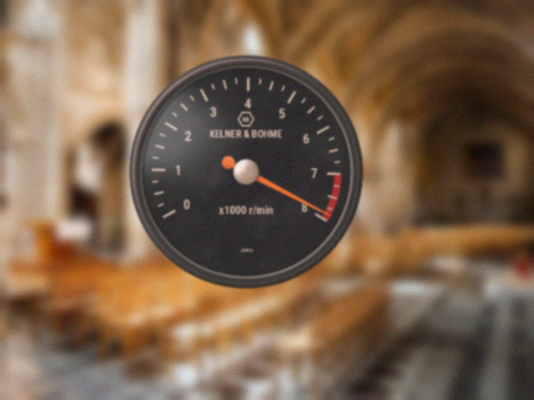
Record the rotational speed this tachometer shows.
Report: 7875 rpm
